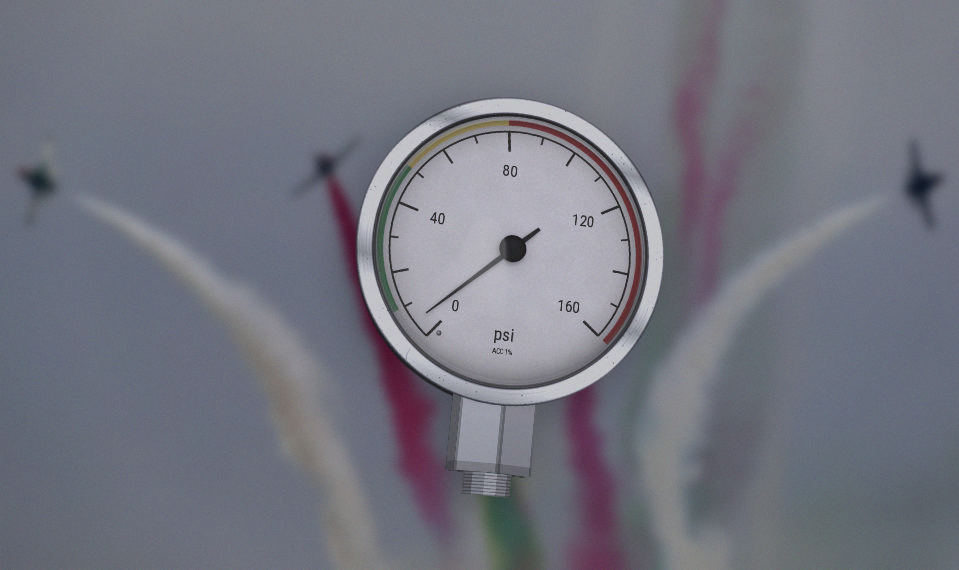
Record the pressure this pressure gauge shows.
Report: 5 psi
